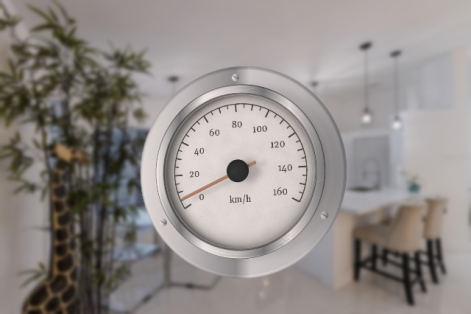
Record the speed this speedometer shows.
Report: 5 km/h
